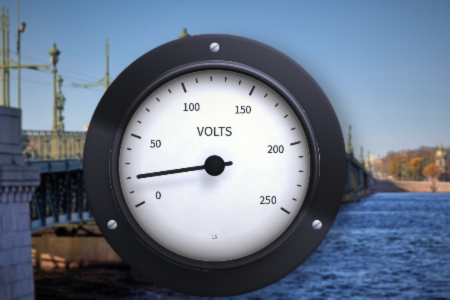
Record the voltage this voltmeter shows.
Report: 20 V
